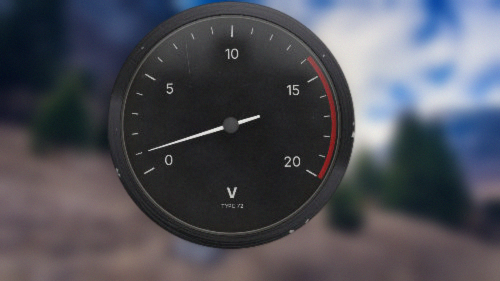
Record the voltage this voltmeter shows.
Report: 1 V
